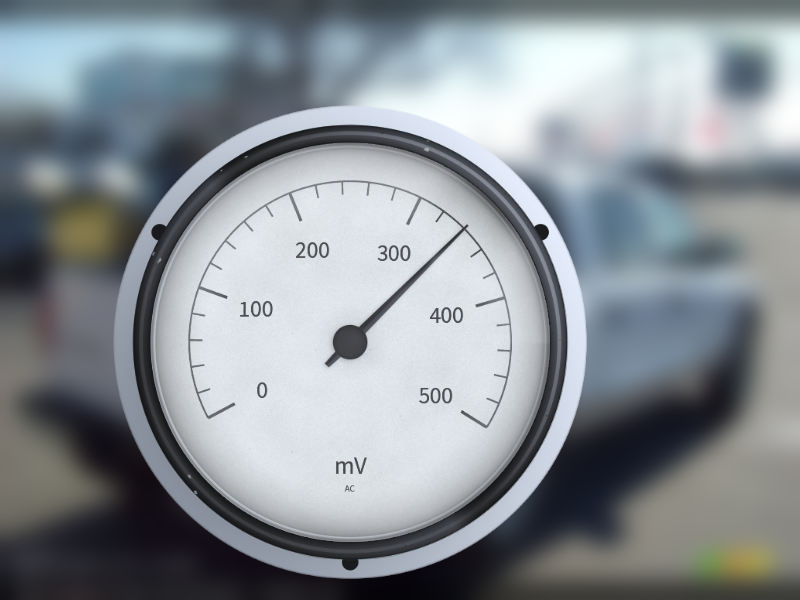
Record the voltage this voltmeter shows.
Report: 340 mV
